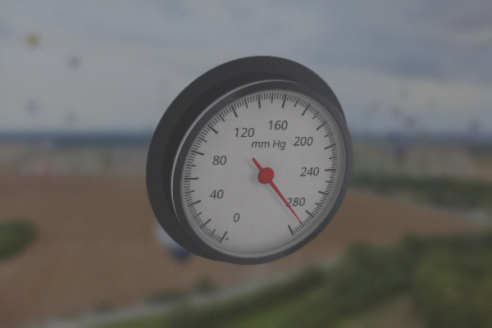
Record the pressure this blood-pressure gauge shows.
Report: 290 mmHg
